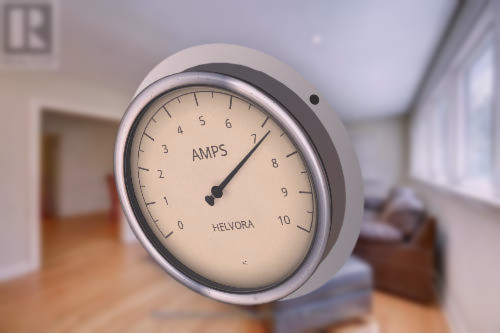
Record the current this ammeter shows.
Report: 7.25 A
